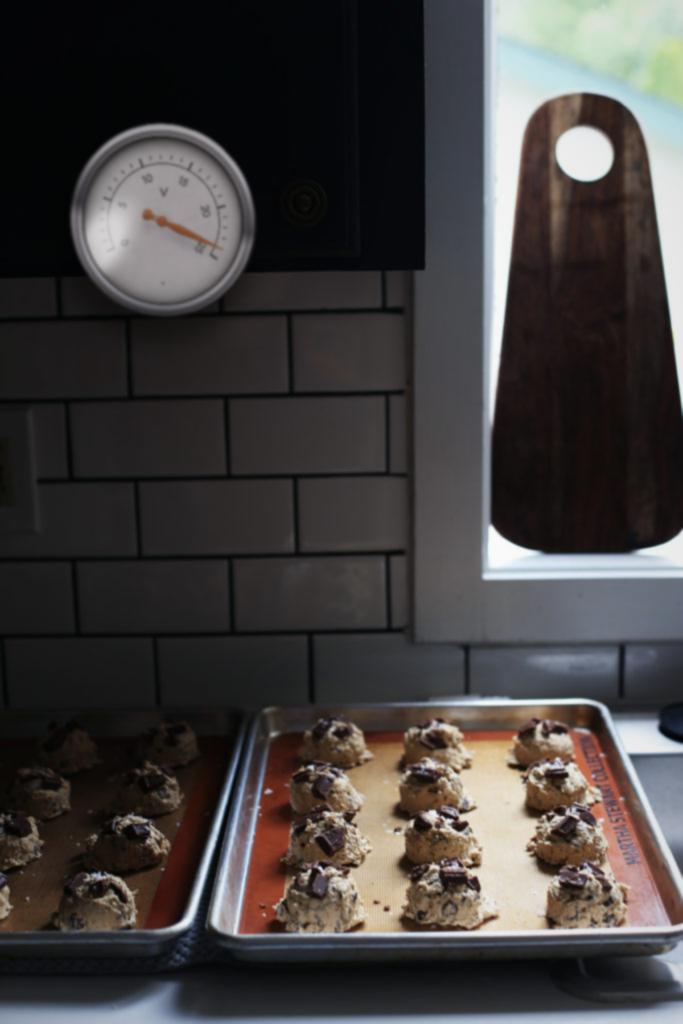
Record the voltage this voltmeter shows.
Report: 24 V
